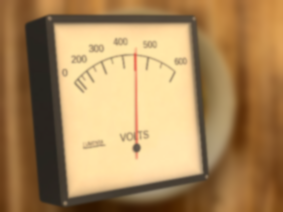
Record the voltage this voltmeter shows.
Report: 450 V
